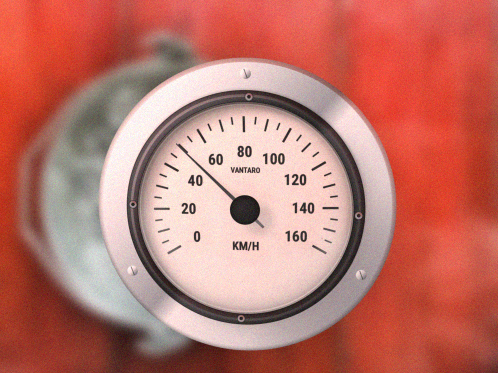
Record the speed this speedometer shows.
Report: 50 km/h
